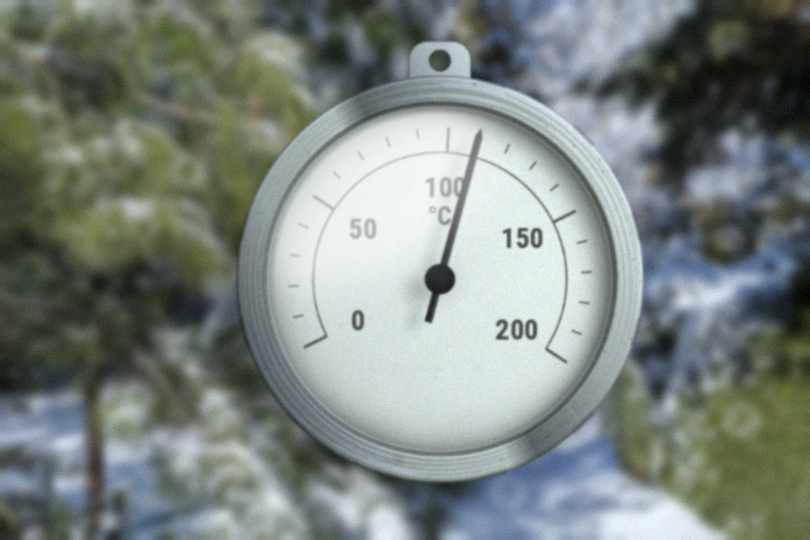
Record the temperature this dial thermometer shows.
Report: 110 °C
